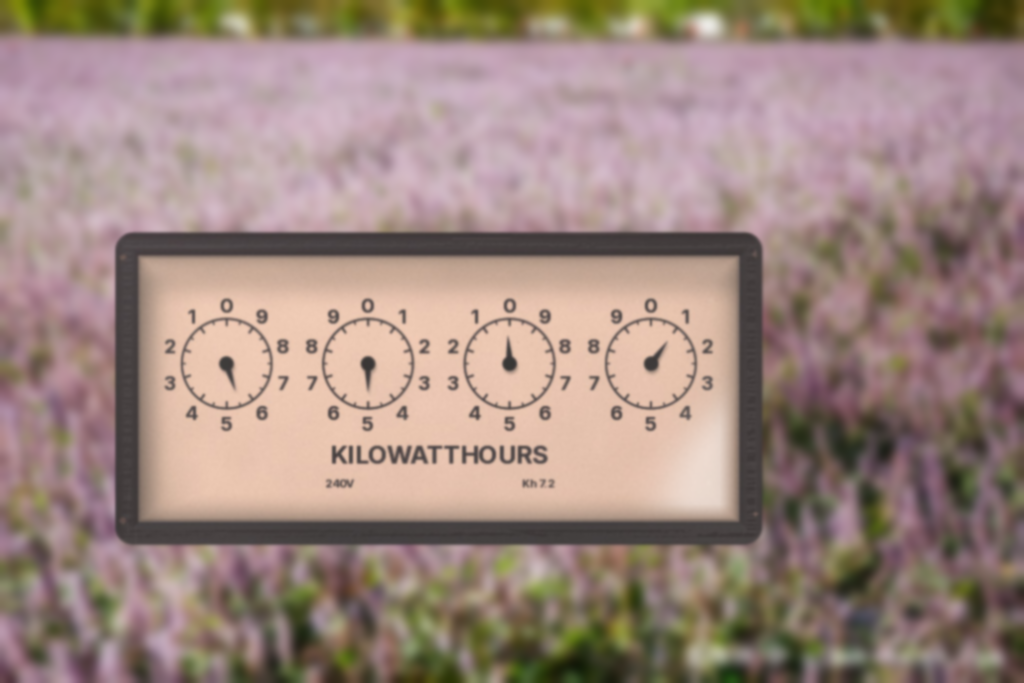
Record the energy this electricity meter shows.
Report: 5501 kWh
